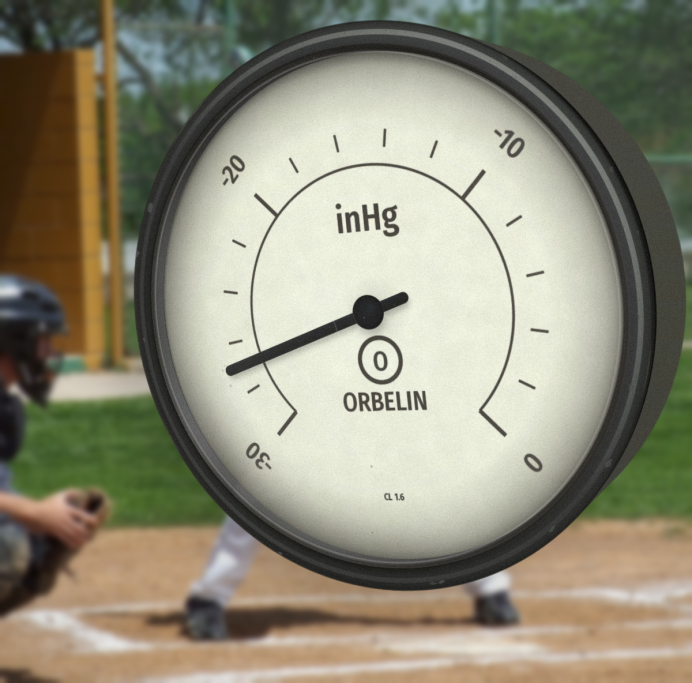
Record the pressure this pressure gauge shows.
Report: -27 inHg
